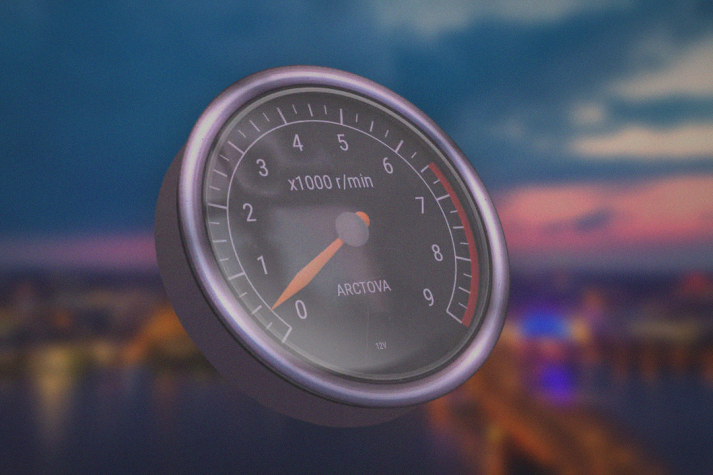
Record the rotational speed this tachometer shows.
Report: 375 rpm
